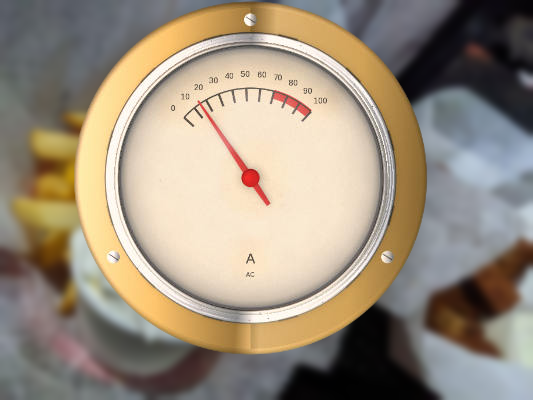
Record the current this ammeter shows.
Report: 15 A
